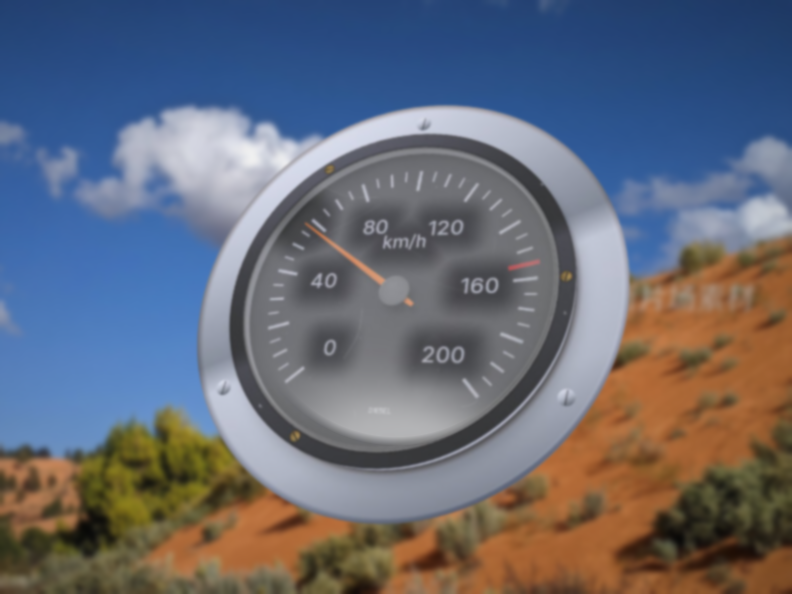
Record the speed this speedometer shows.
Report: 57.5 km/h
